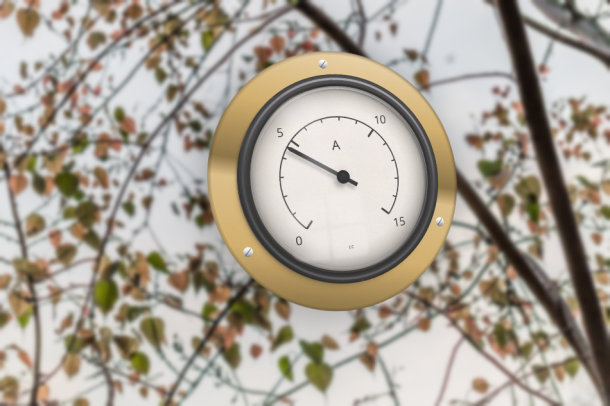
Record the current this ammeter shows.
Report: 4.5 A
